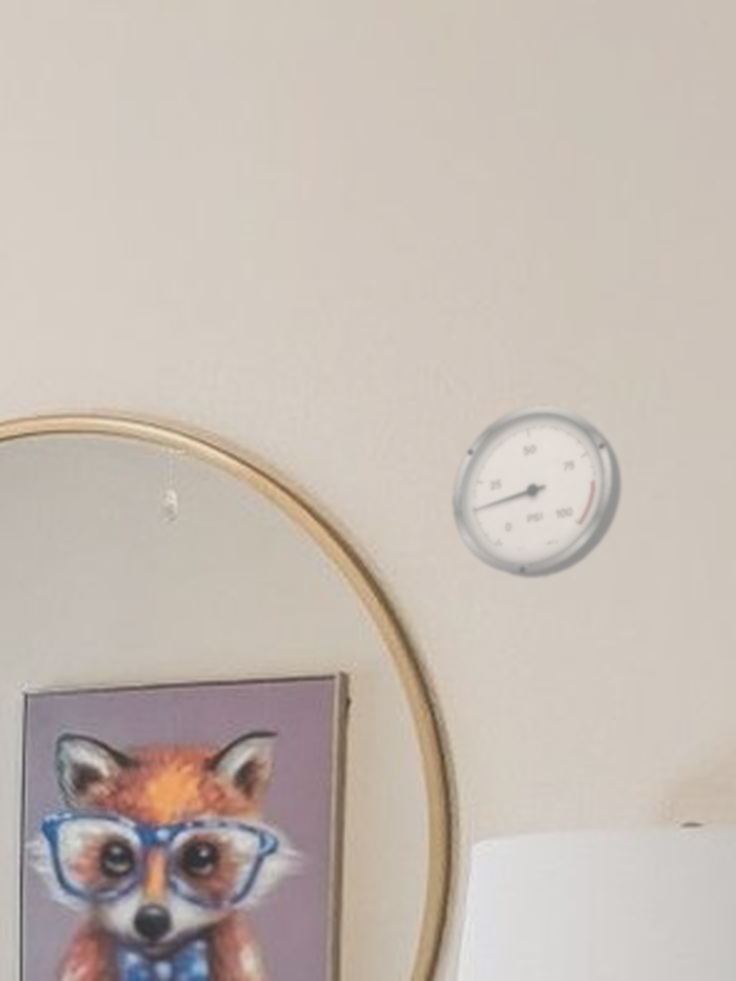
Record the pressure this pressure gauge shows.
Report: 15 psi
